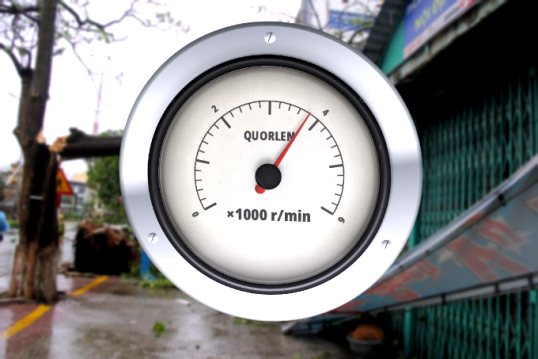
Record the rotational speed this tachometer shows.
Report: 3800 rpm
